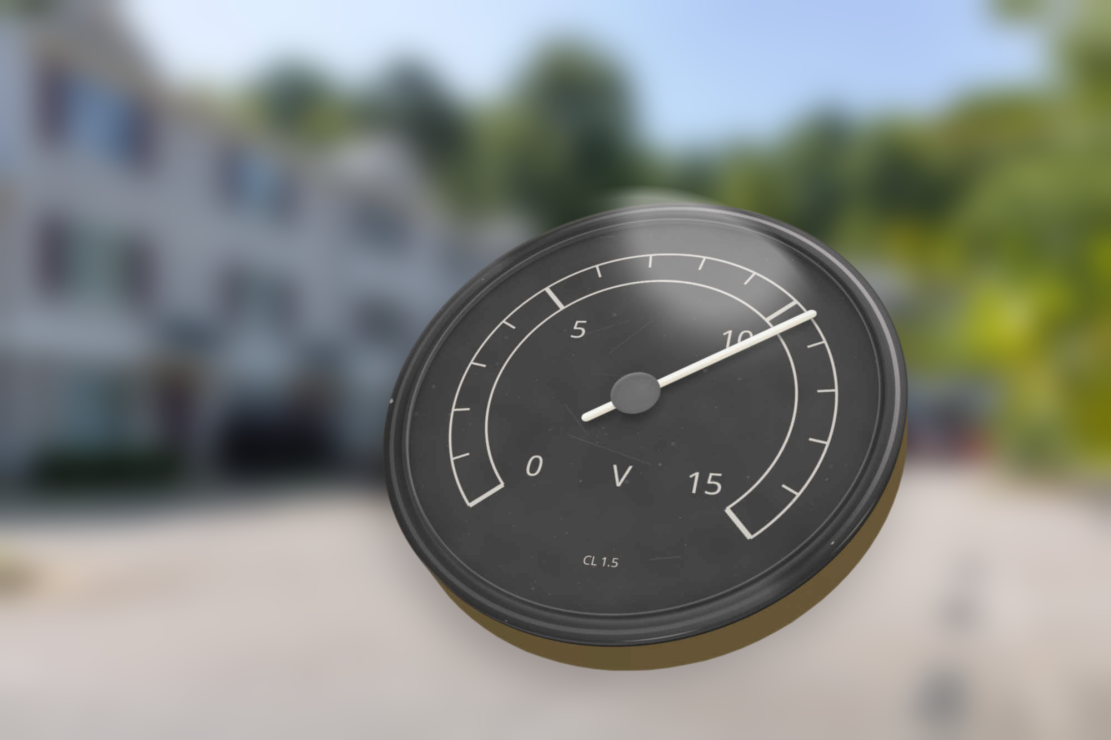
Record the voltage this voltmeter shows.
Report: 10.5 V
